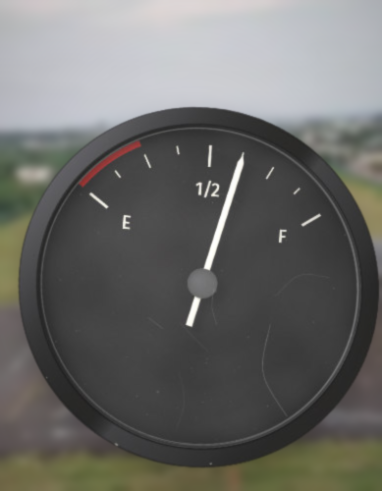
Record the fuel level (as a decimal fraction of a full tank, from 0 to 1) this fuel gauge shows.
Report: 0.625
